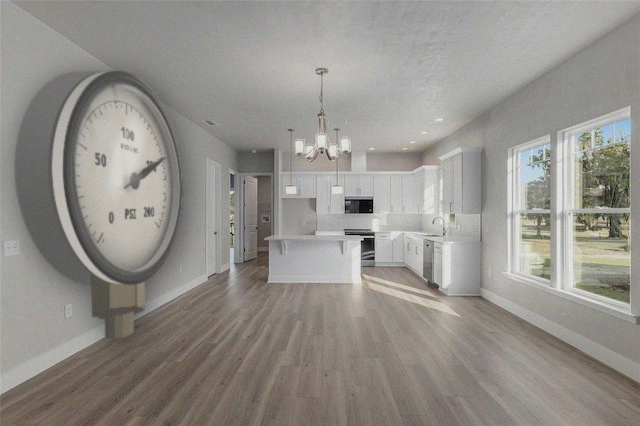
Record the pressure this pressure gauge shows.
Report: 150 psi
